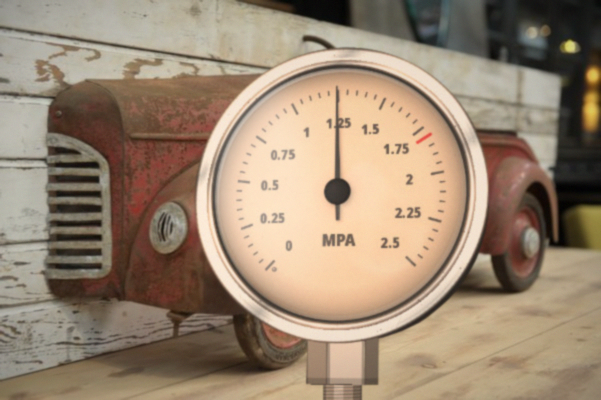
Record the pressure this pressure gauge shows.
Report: 1.25 MPa
